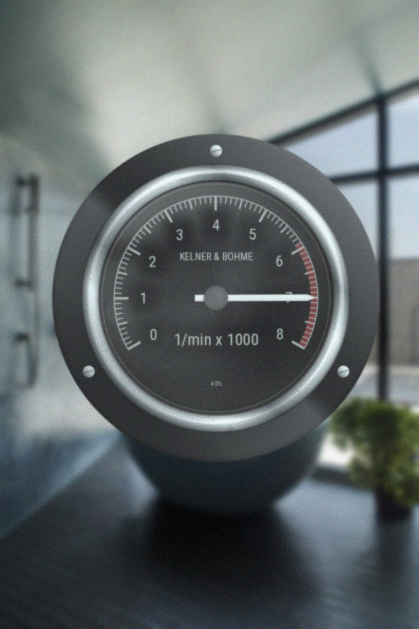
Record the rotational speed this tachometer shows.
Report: 7000 rpm
